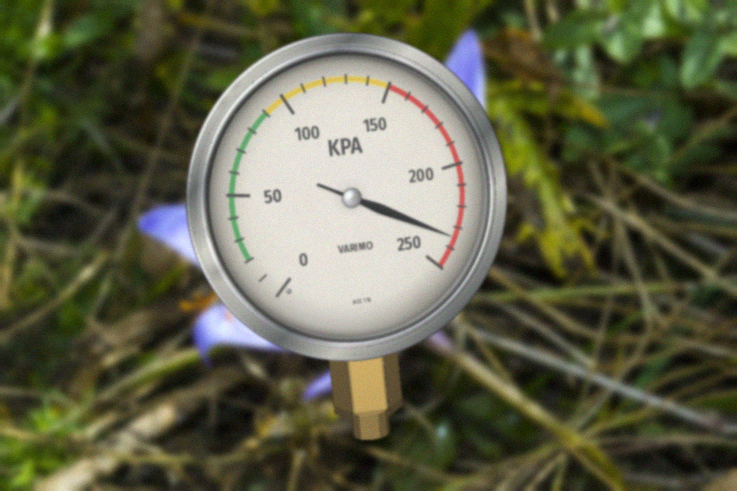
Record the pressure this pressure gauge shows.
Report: 235 kPa
